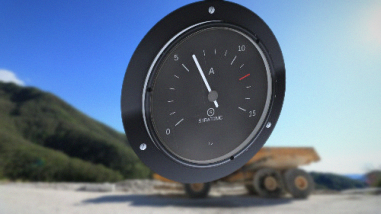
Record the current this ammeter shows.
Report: 6 A
